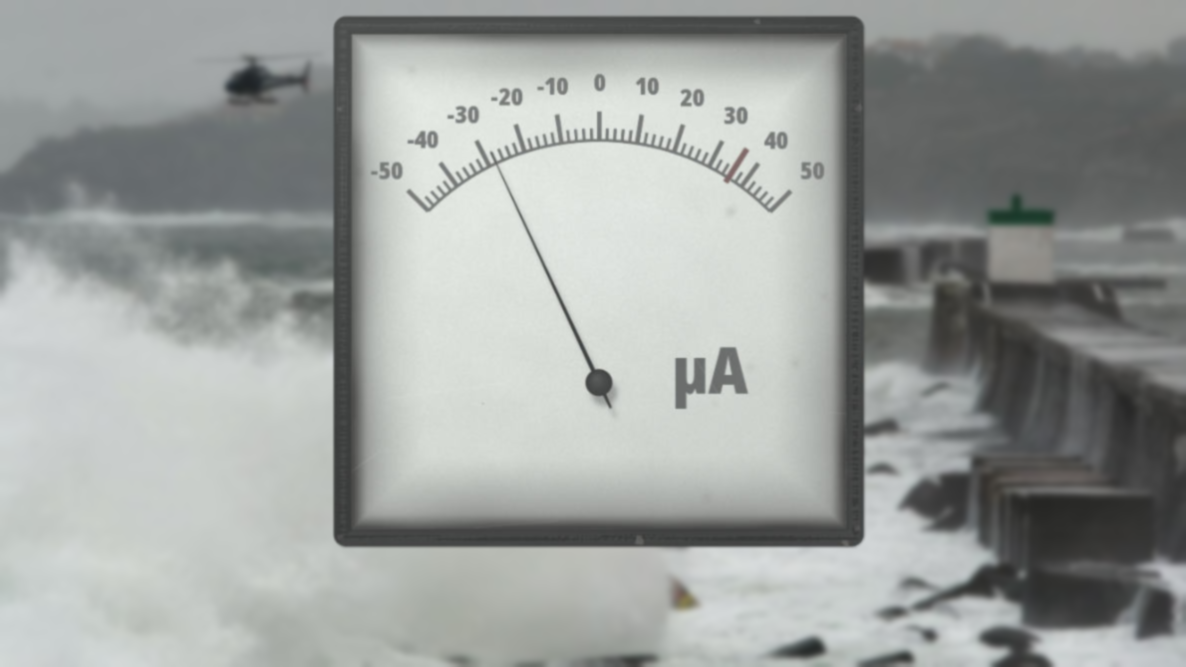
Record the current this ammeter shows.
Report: -28 µA
